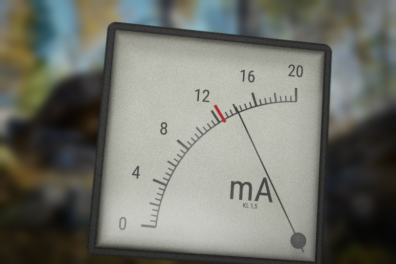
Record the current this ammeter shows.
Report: 14 mA
